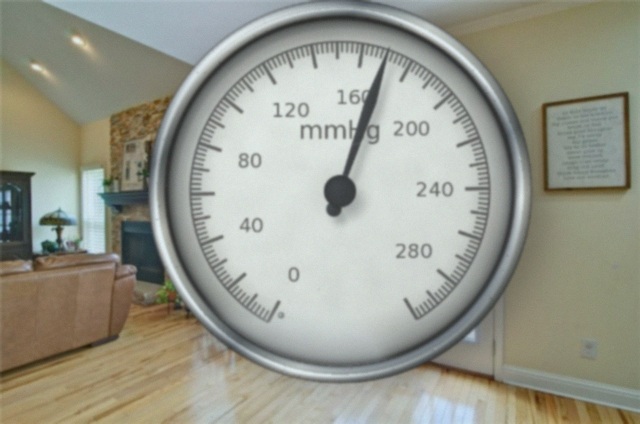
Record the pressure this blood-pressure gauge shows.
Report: 170 mmHg
